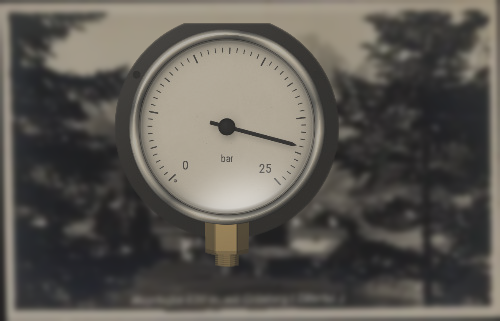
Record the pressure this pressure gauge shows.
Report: 22 bar
